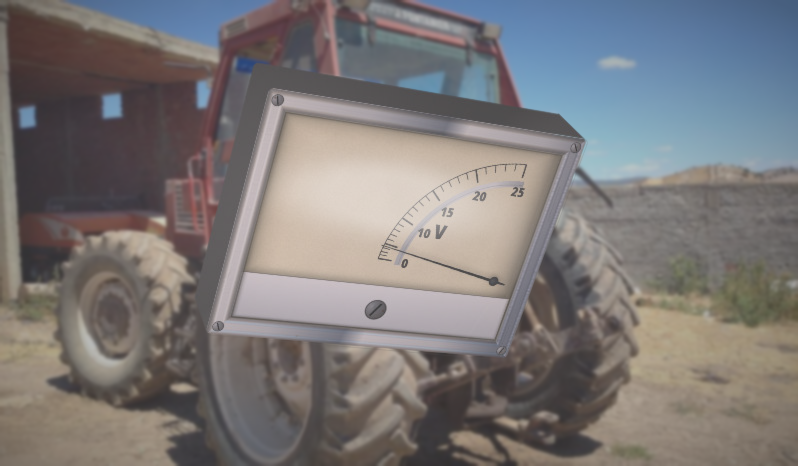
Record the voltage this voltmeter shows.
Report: 5 V
